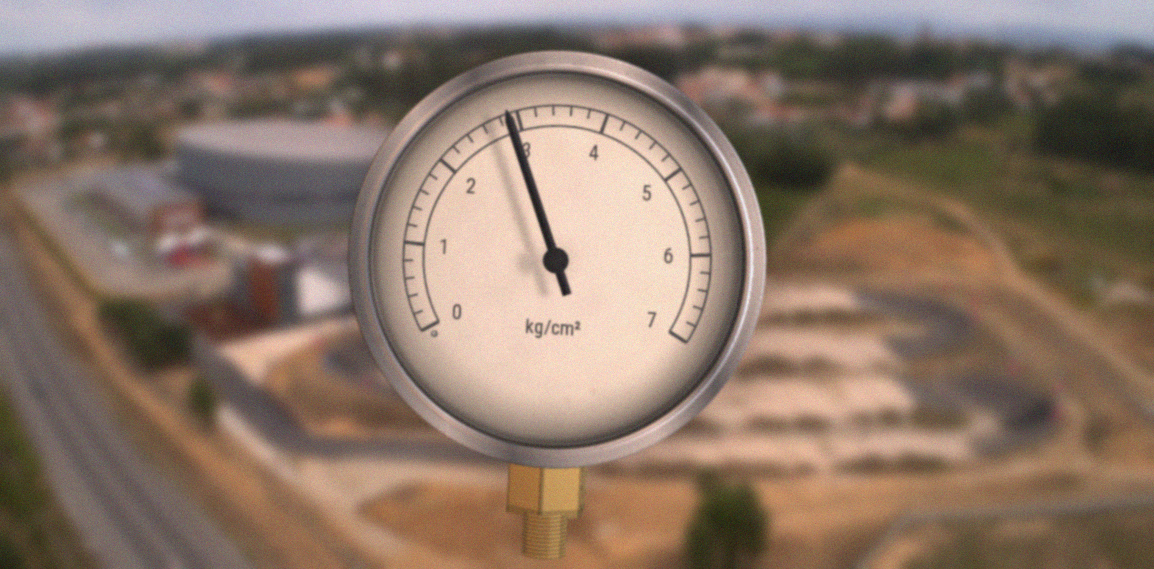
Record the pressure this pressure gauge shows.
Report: 2.9 kg/cm²
